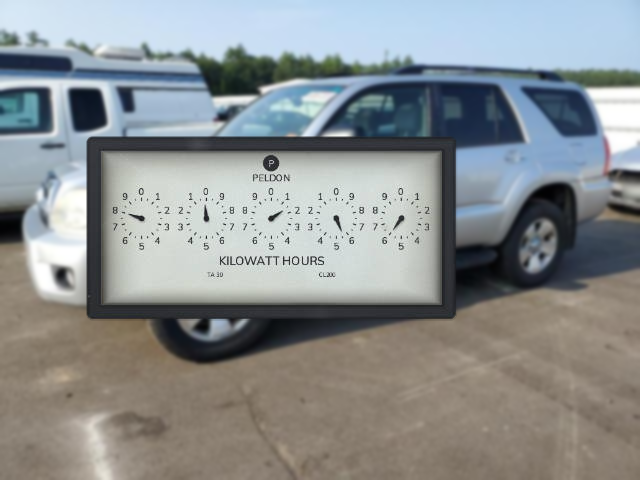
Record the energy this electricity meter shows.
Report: 80156 kWh
